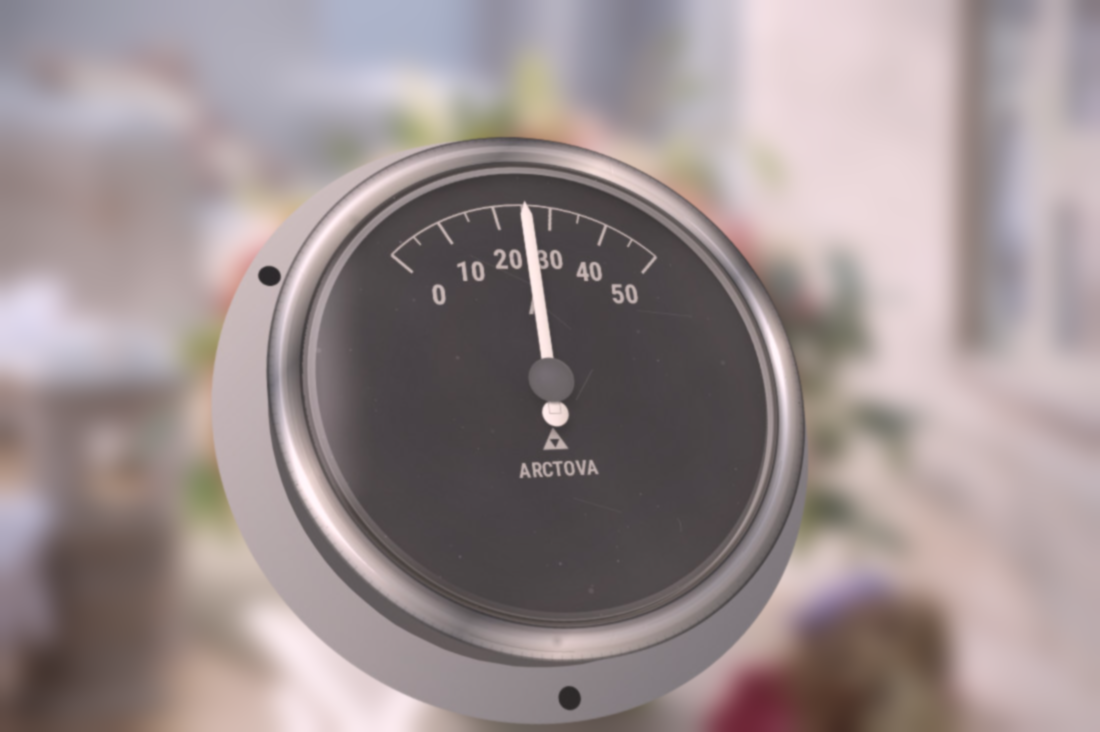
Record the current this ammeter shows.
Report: 25 A
